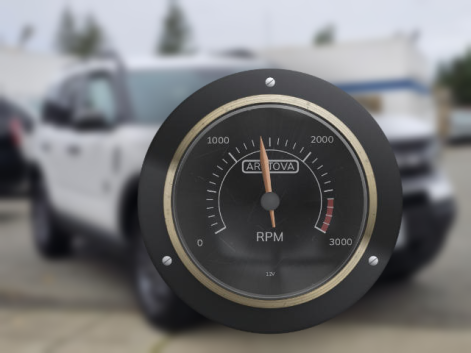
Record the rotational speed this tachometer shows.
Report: 1400 rpm
